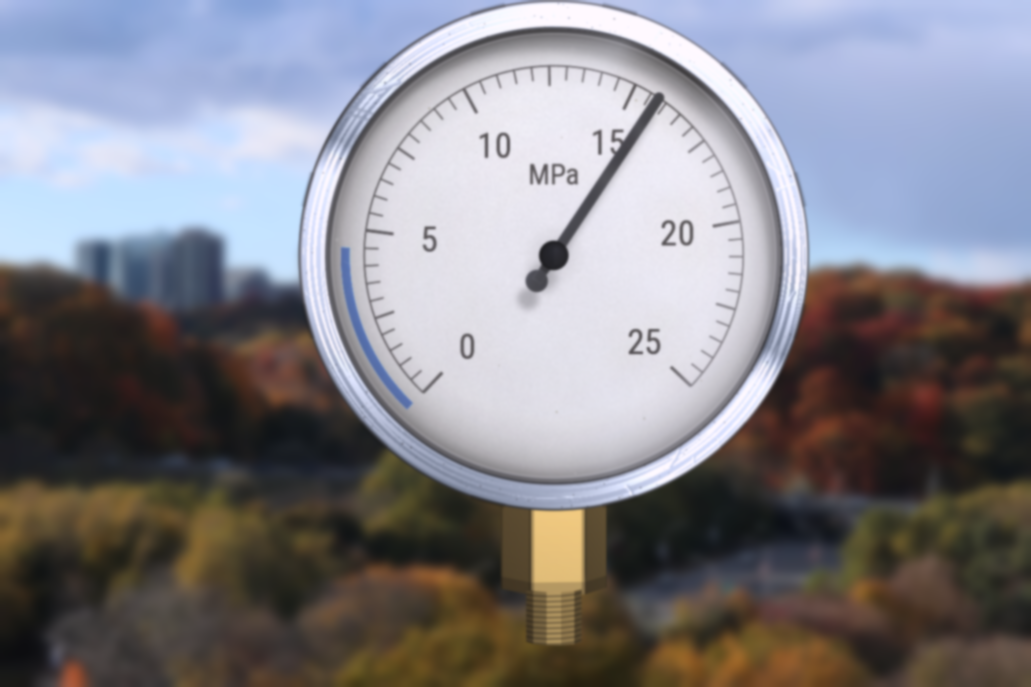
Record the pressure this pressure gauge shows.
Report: 15.75 MPa
